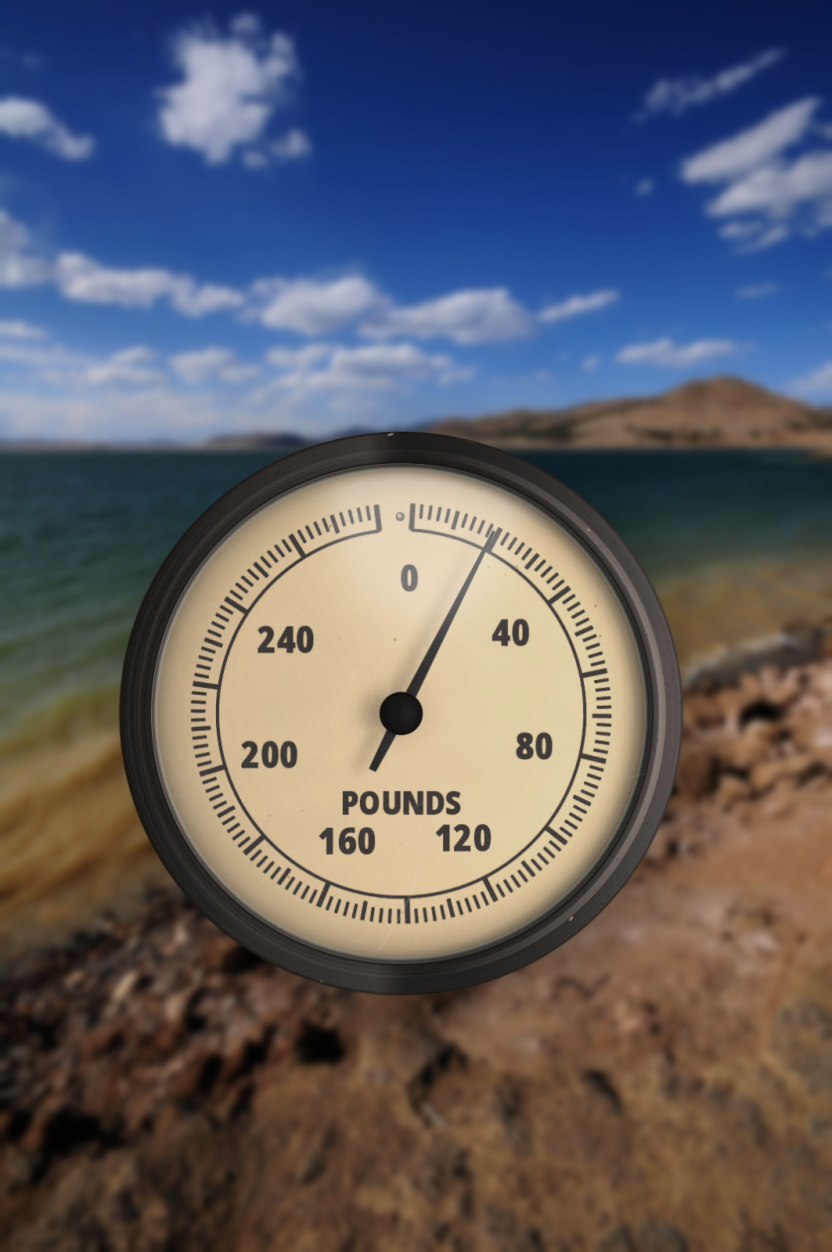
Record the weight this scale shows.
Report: 19 lb
